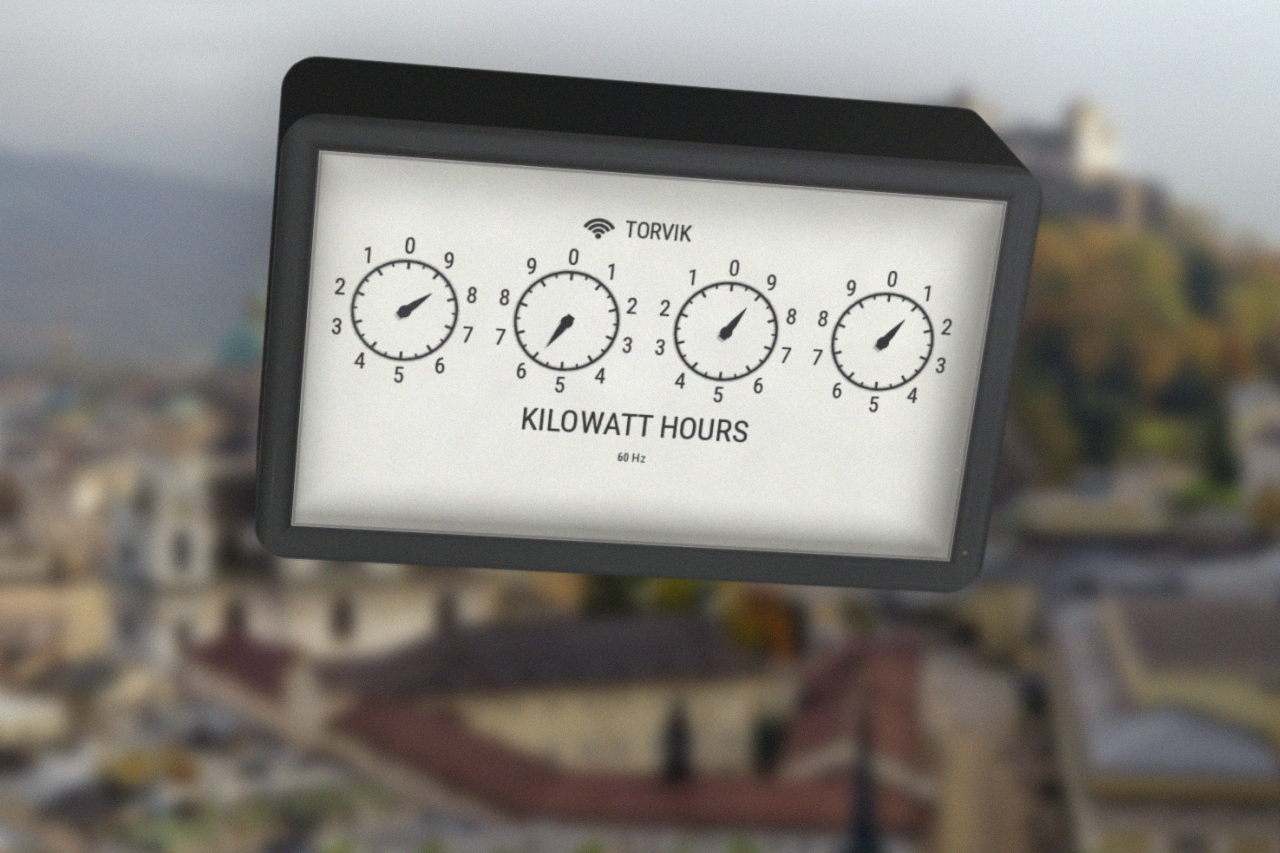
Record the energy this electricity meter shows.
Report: 8591 kWh
